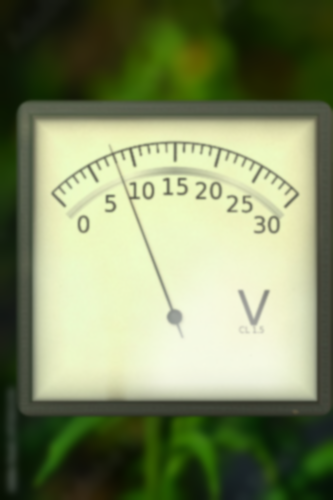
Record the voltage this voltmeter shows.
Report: 8 V
